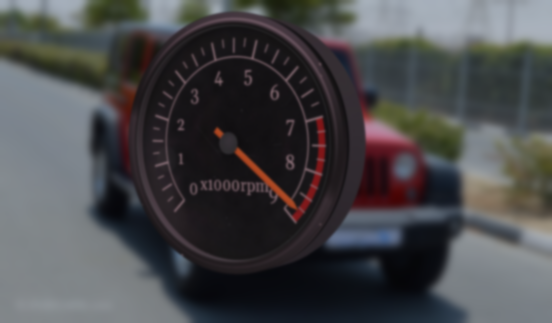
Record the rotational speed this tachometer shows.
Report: 8750 rpm
